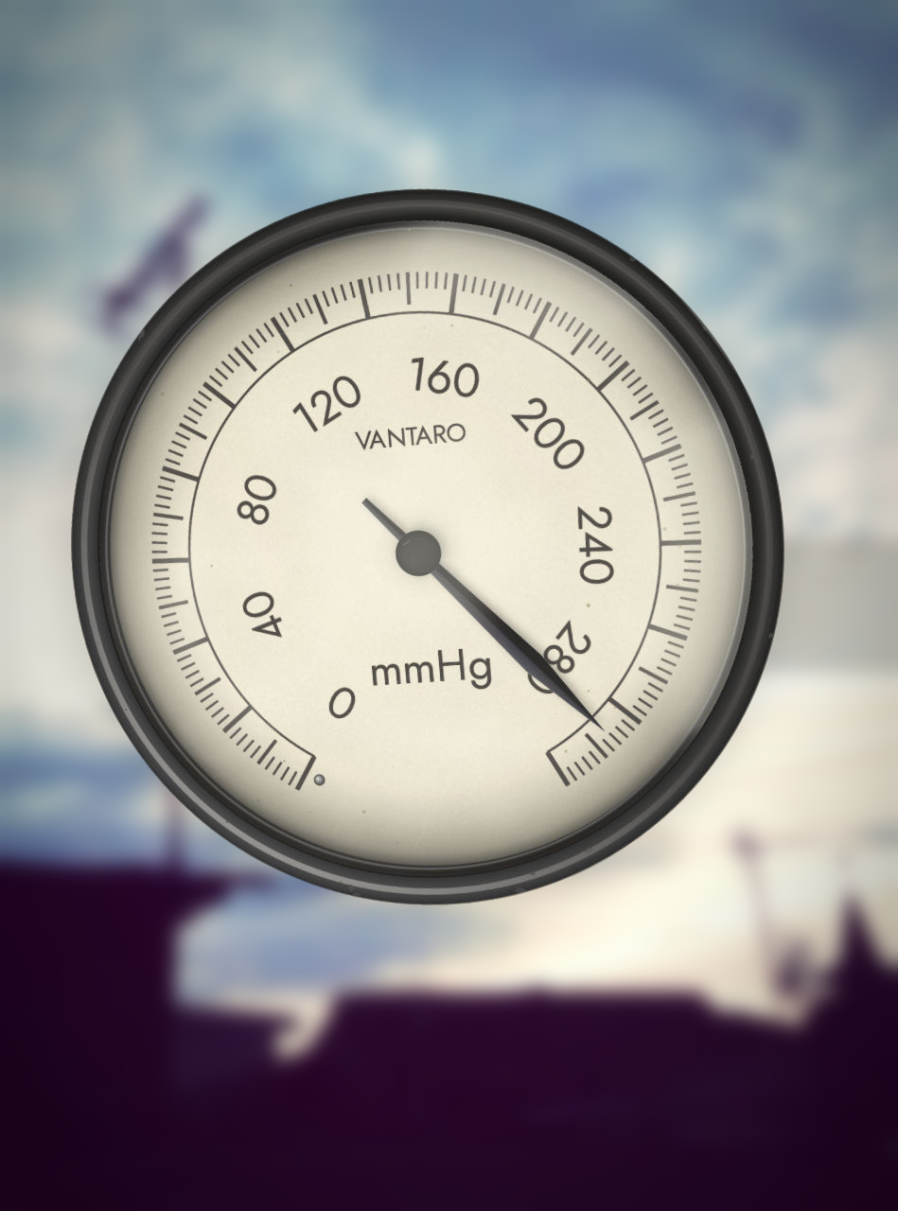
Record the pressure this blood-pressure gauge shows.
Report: 286 mmHg
